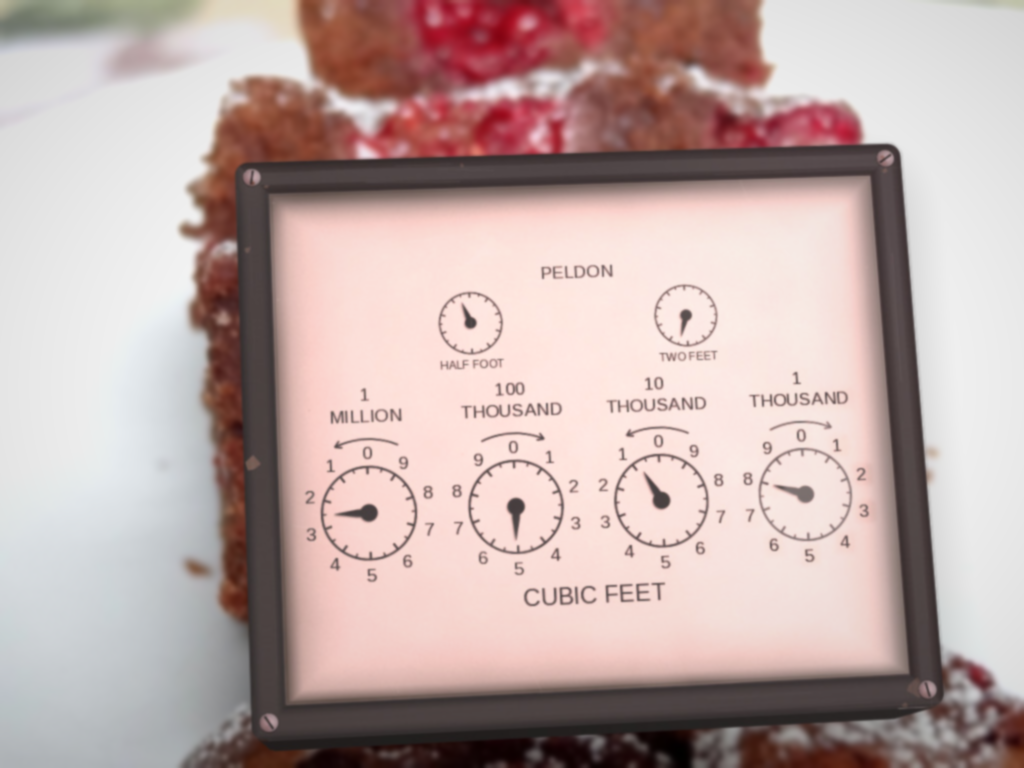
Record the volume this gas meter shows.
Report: 250800 ft³
